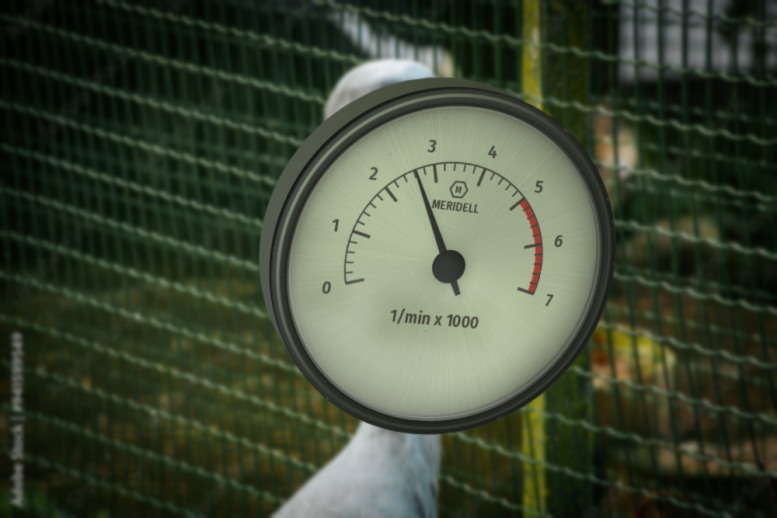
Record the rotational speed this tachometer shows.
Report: 2600 rpm
